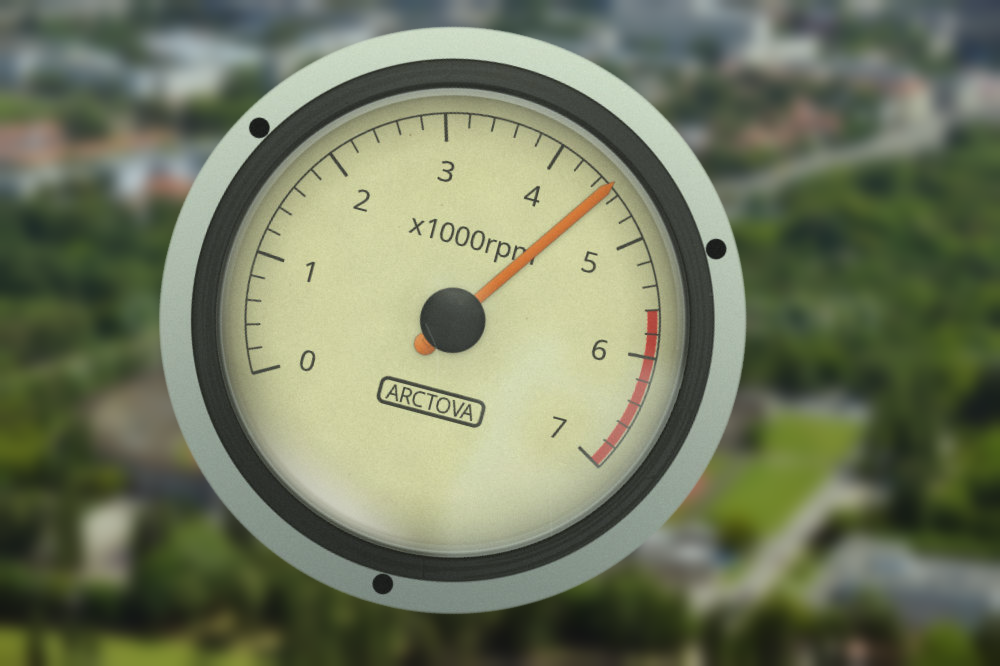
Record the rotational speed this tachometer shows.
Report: 4500 rpm
